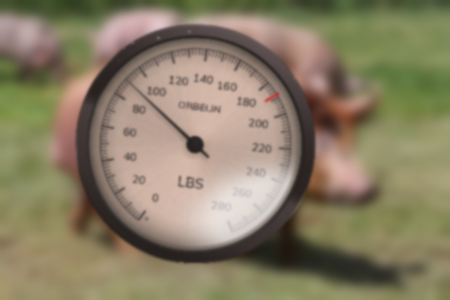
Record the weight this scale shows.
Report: 90 lb
